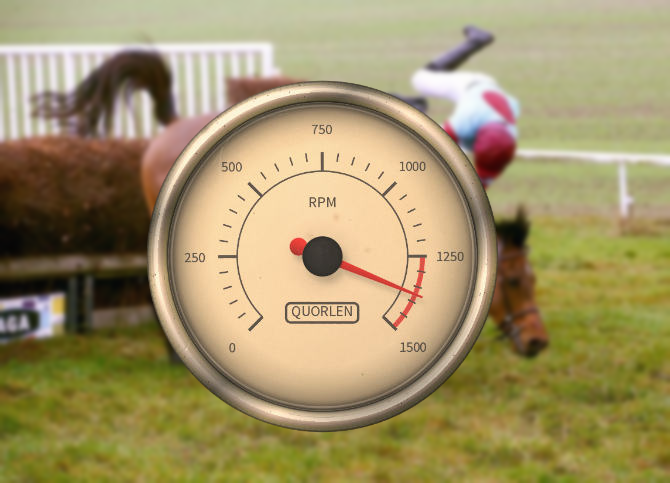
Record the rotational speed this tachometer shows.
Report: 1375 rpm
